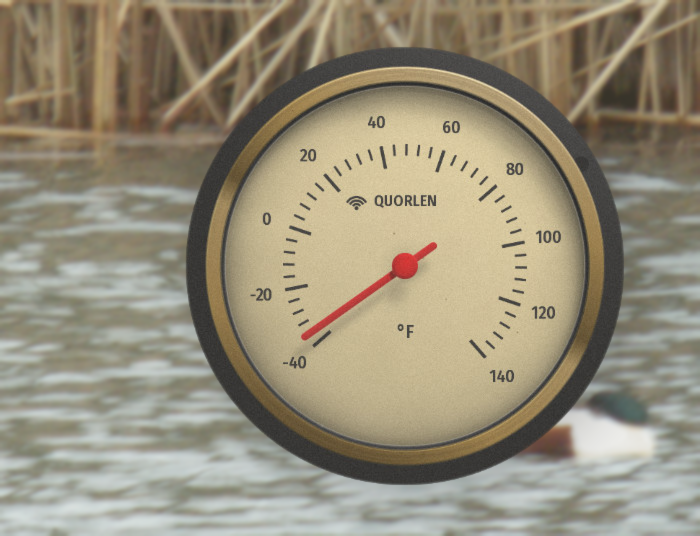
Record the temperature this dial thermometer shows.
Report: -36 °F
